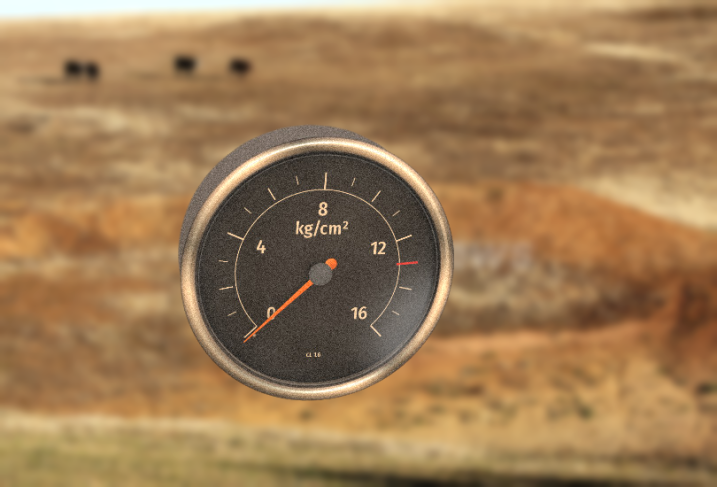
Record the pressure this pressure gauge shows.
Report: 0 kg/cm²
